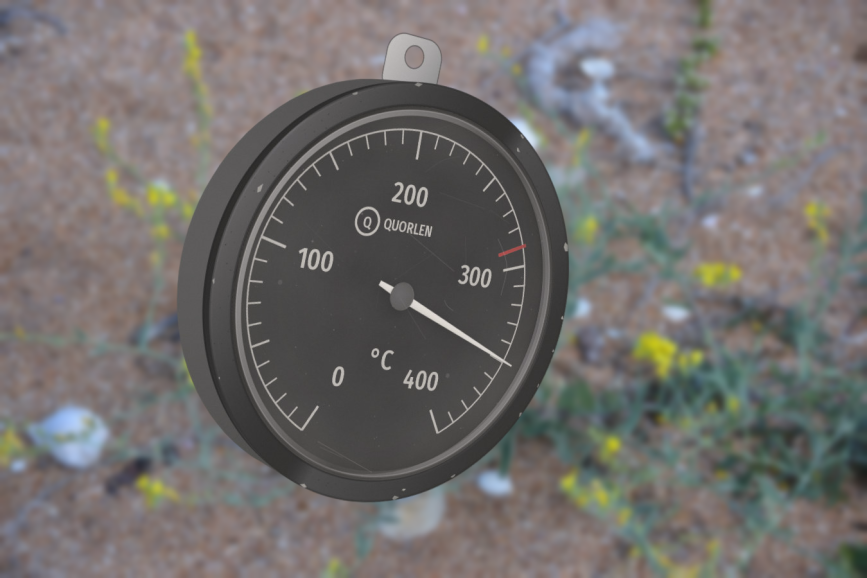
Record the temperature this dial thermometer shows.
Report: 350 °C
